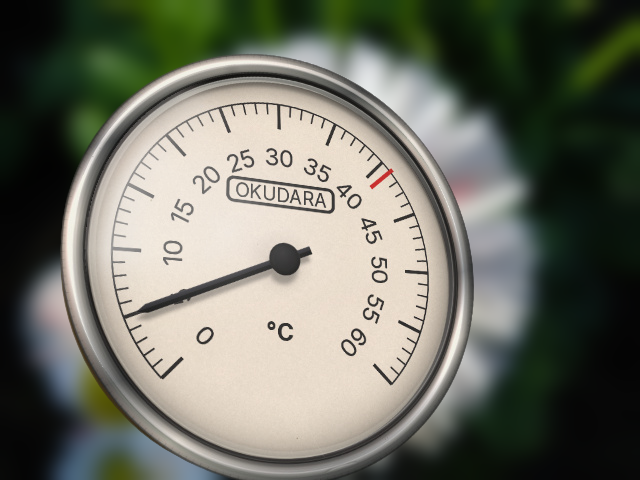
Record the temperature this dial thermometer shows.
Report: 5 °C
